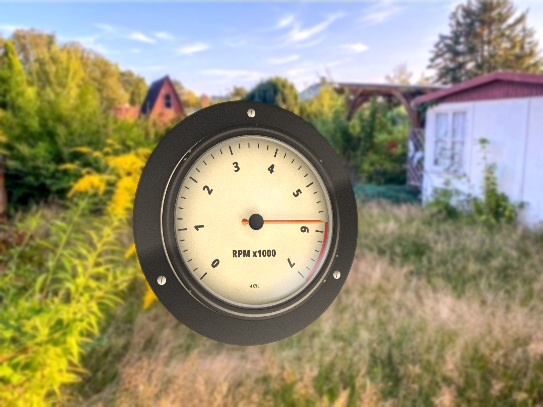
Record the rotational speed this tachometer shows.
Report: 5800 rpm
